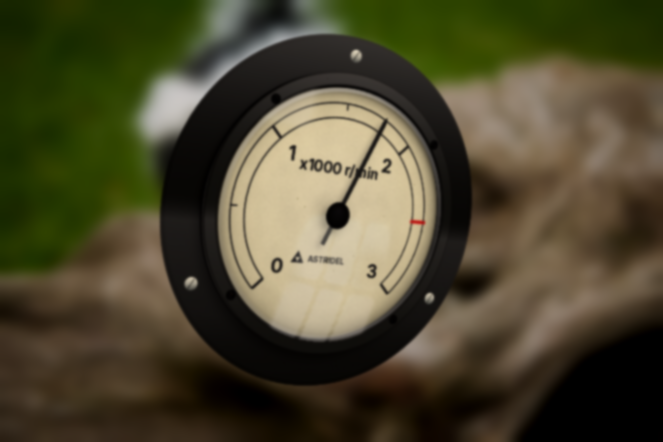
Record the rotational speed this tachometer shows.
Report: 1750 rpm
